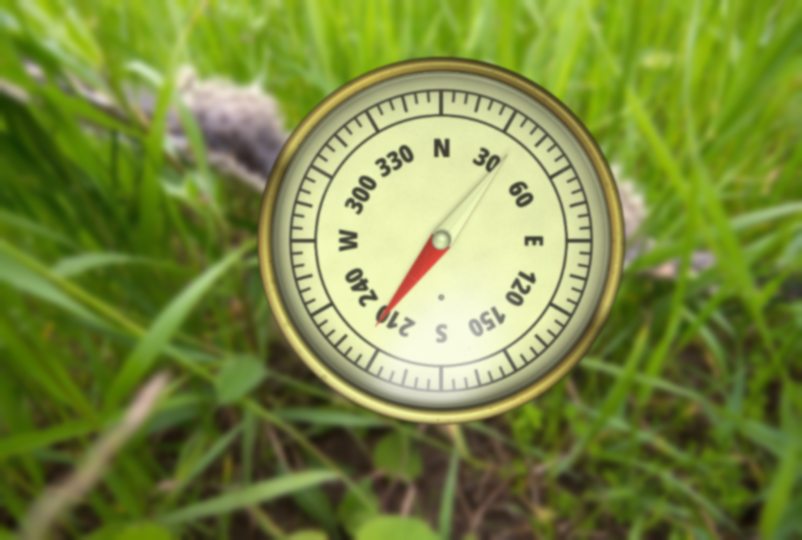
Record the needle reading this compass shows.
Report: 217.5 °
